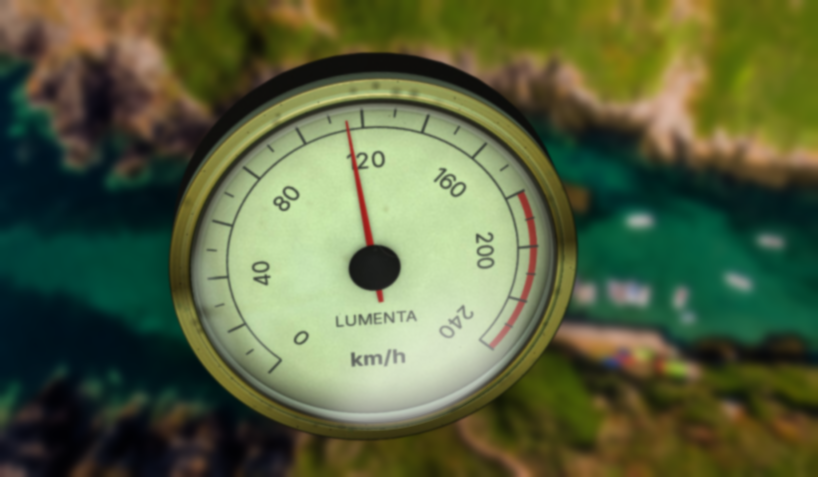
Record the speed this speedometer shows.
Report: 115 km/h
